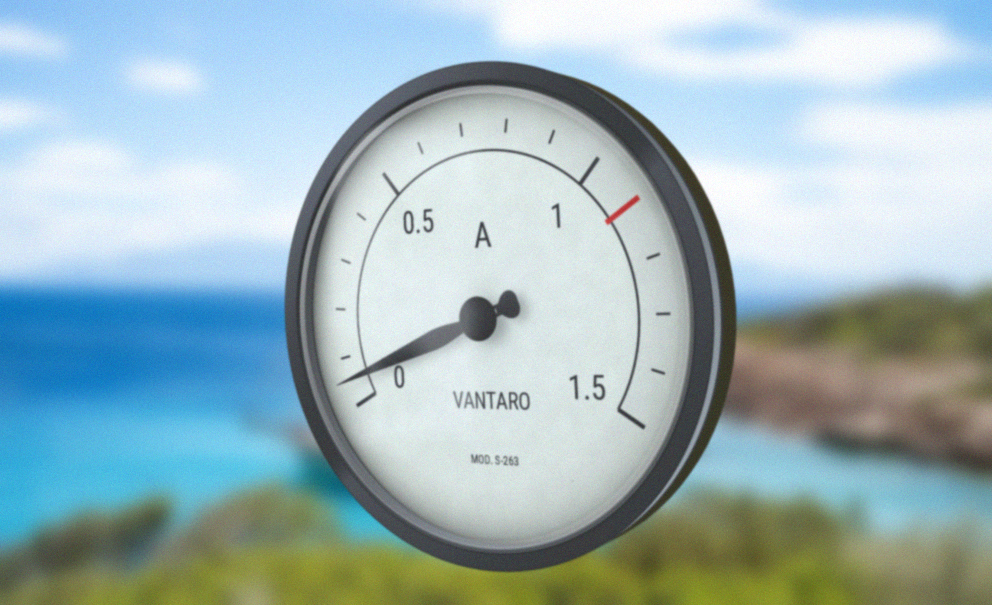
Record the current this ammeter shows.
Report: 0.05 A
